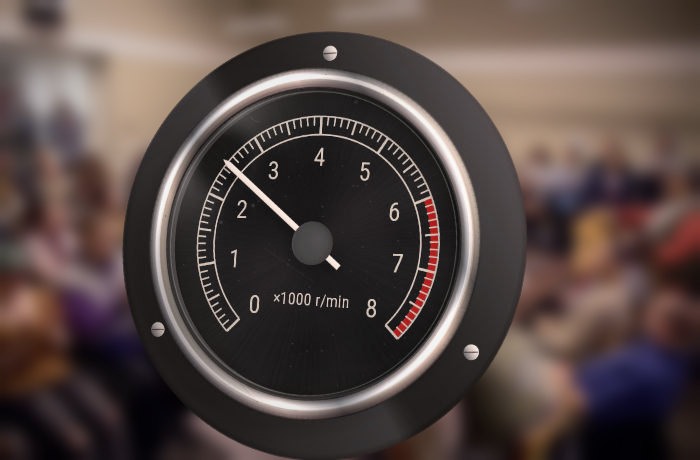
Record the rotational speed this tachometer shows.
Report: 2500 rpm
